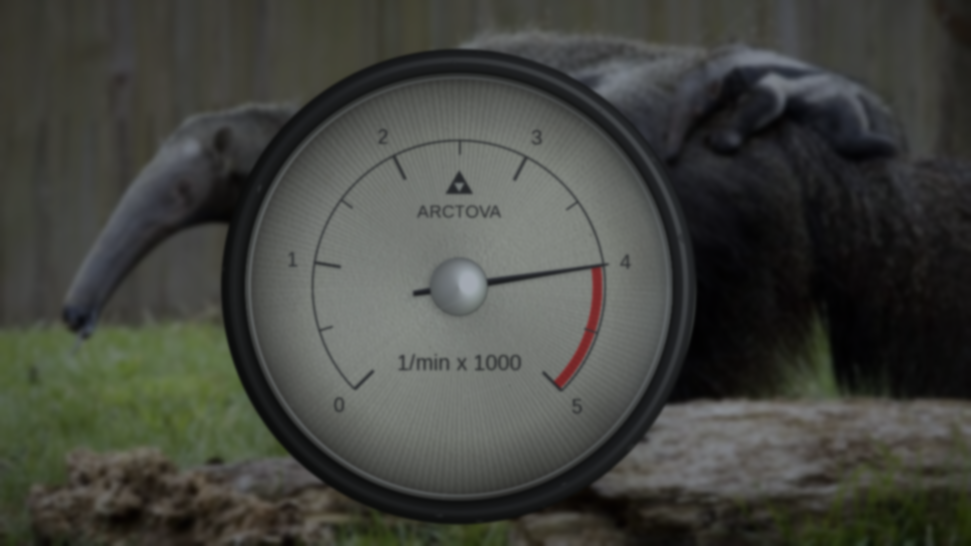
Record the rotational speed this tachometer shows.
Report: 4000 rpm
